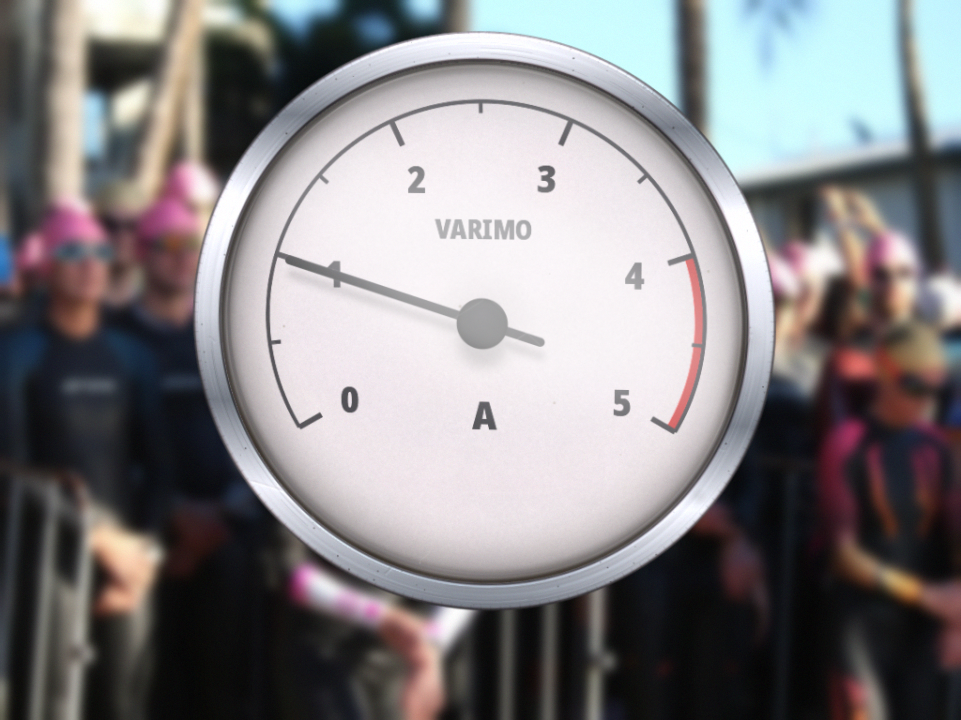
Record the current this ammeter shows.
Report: 1 A
